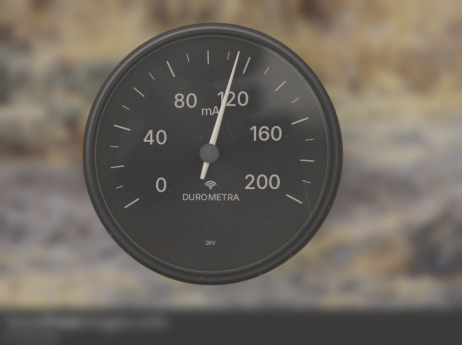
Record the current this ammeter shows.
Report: 115 mA
